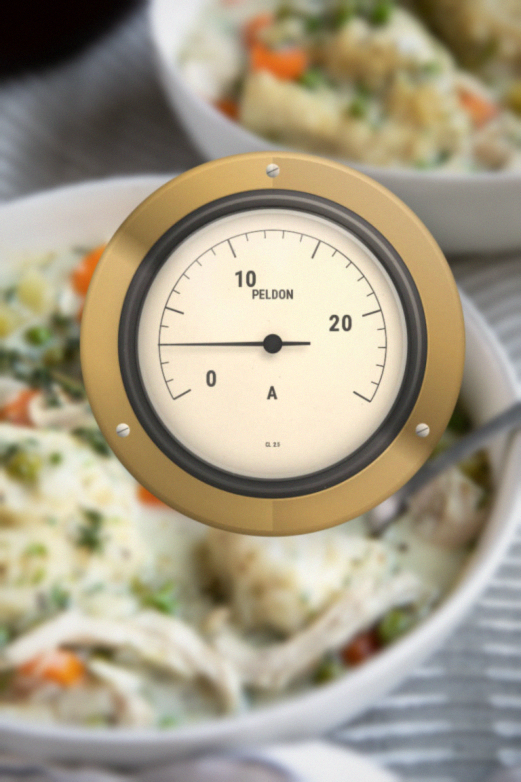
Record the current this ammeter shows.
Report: 3 A
